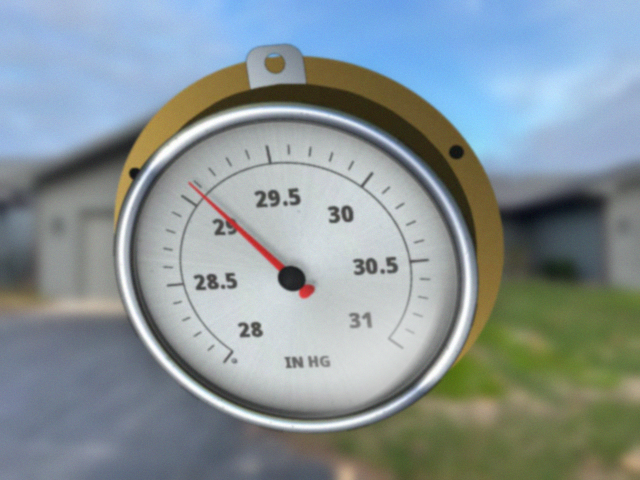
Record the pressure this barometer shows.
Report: 29.1 inHg
